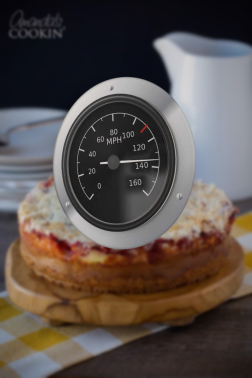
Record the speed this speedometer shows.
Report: 135 mph
